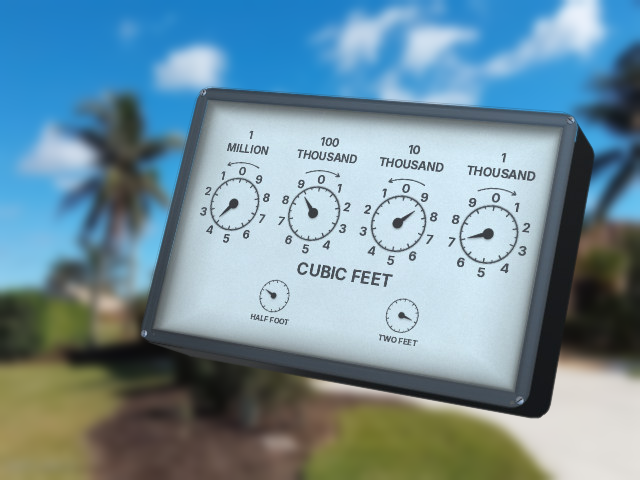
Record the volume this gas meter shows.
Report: 388700 ft³
